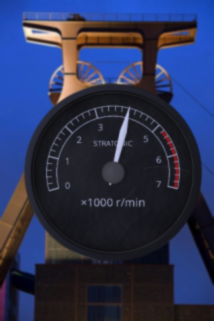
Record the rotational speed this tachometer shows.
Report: 4000 rpm
